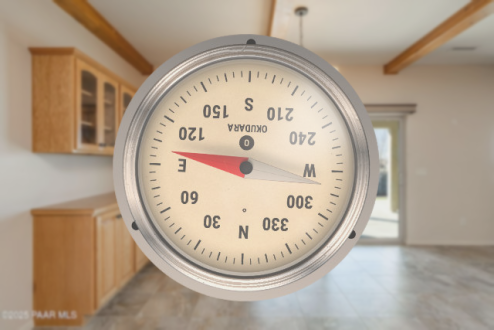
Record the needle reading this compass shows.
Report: 100 °
